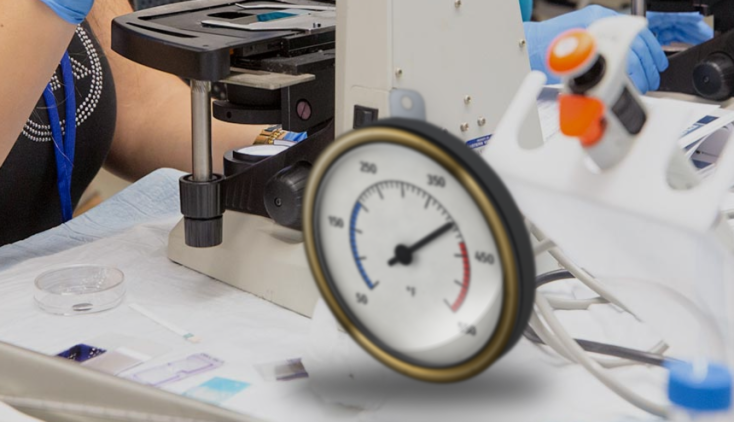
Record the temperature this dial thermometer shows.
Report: 400 °F
